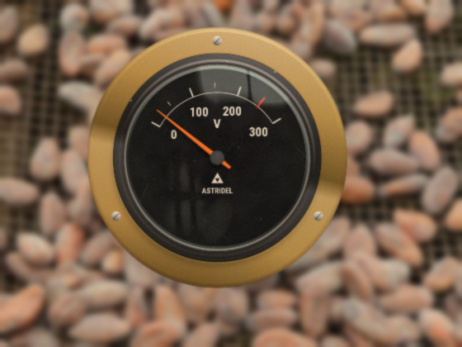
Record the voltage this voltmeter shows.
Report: 25 V
